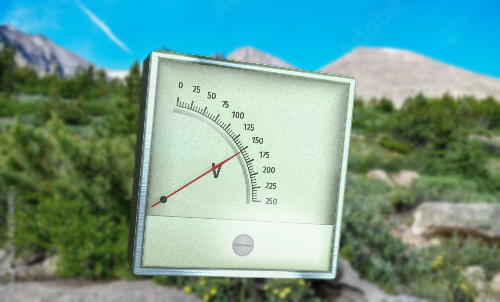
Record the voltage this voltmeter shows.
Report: 150 V
